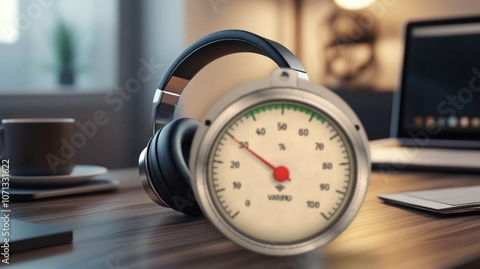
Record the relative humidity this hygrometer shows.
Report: 30 %
